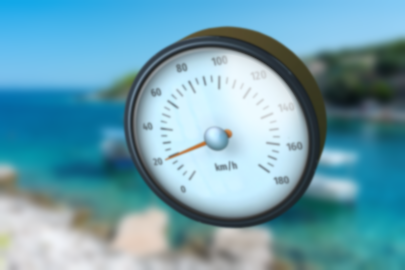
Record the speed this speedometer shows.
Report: 20 km/h
